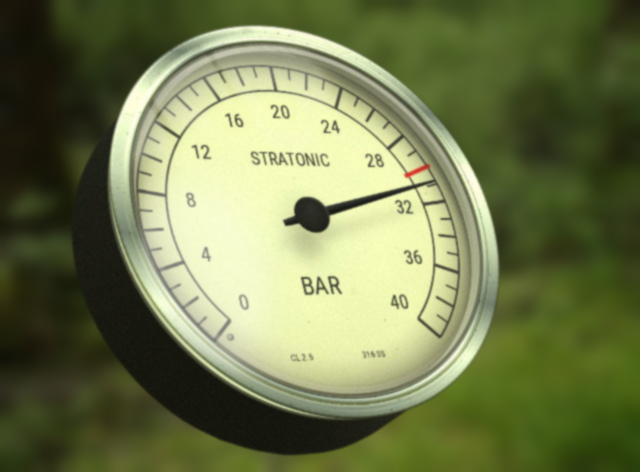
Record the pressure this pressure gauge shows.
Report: 31 bar
